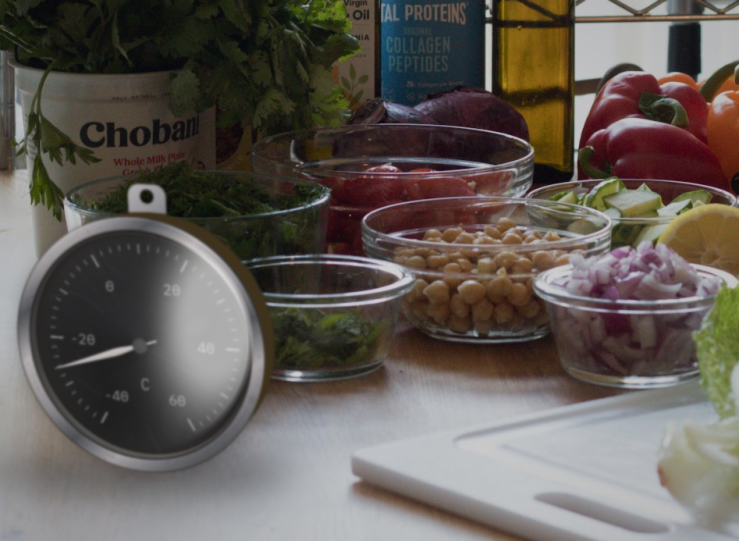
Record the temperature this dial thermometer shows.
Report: -26 °C
